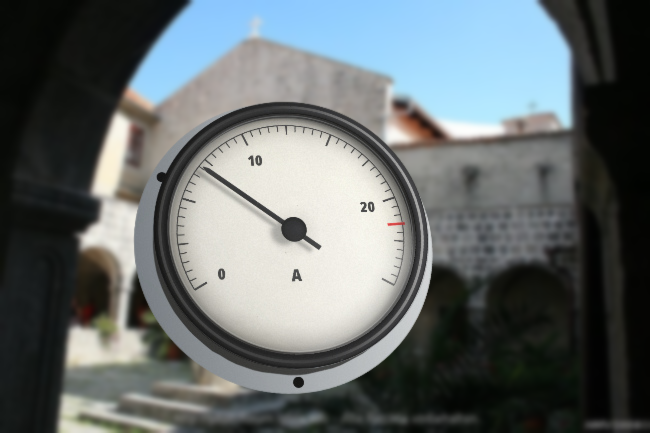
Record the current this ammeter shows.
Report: 7 A
